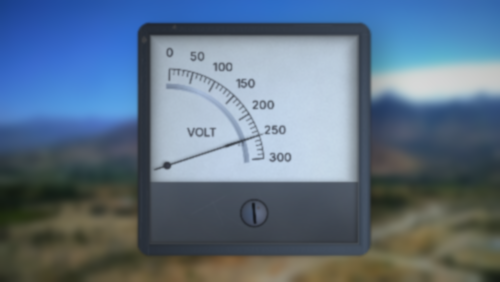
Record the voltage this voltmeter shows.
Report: 250 V
